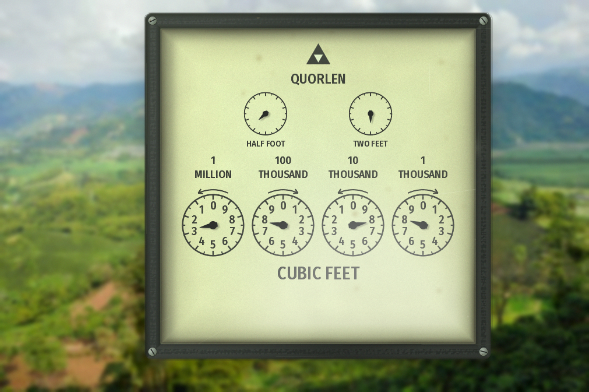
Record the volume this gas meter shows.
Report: 277800 ft³
